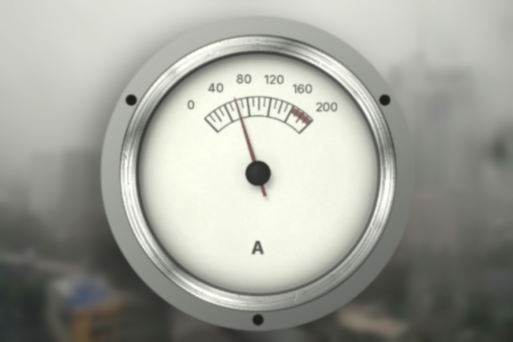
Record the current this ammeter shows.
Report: 60 A
